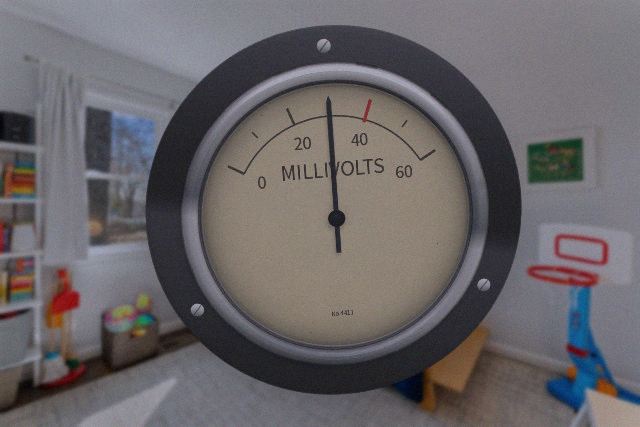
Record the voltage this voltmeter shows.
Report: 30 mV
